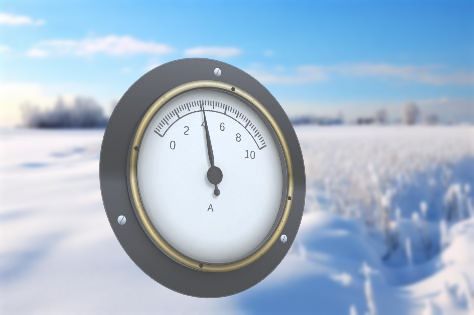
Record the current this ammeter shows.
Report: 4 A
